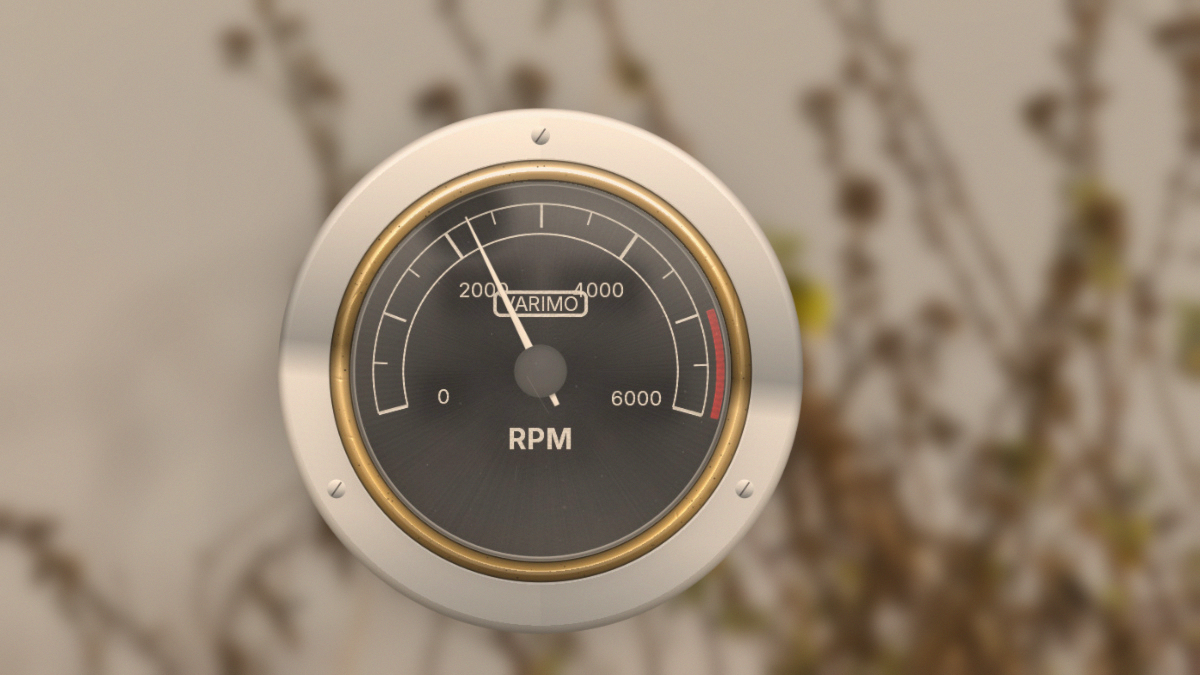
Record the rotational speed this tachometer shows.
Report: 2250 rpm
